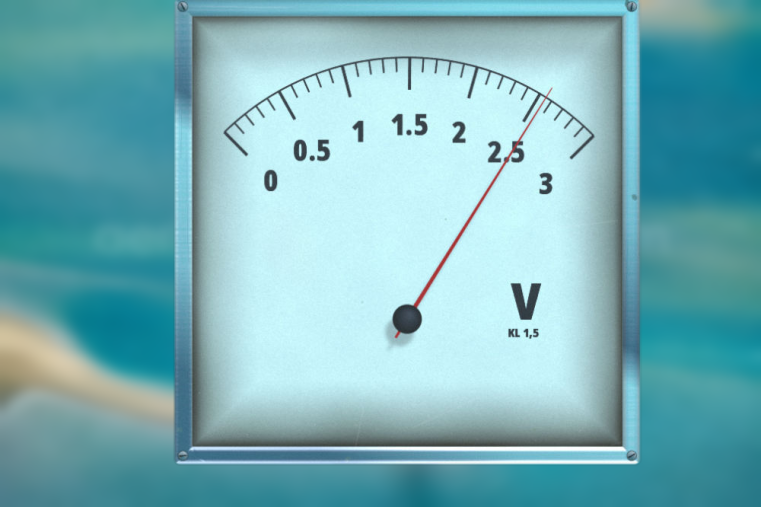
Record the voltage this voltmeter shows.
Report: 2.55 V
